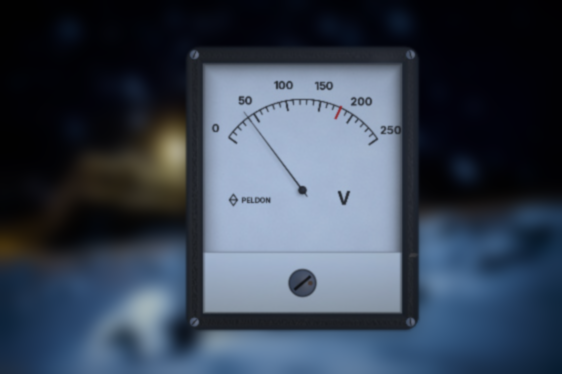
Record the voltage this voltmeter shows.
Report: 40 V
